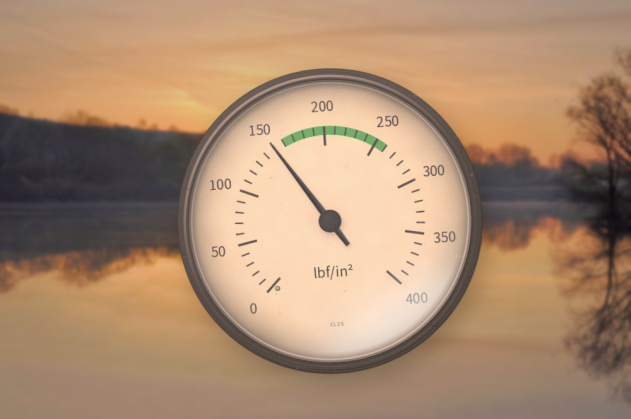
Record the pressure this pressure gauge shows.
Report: 150 psi
